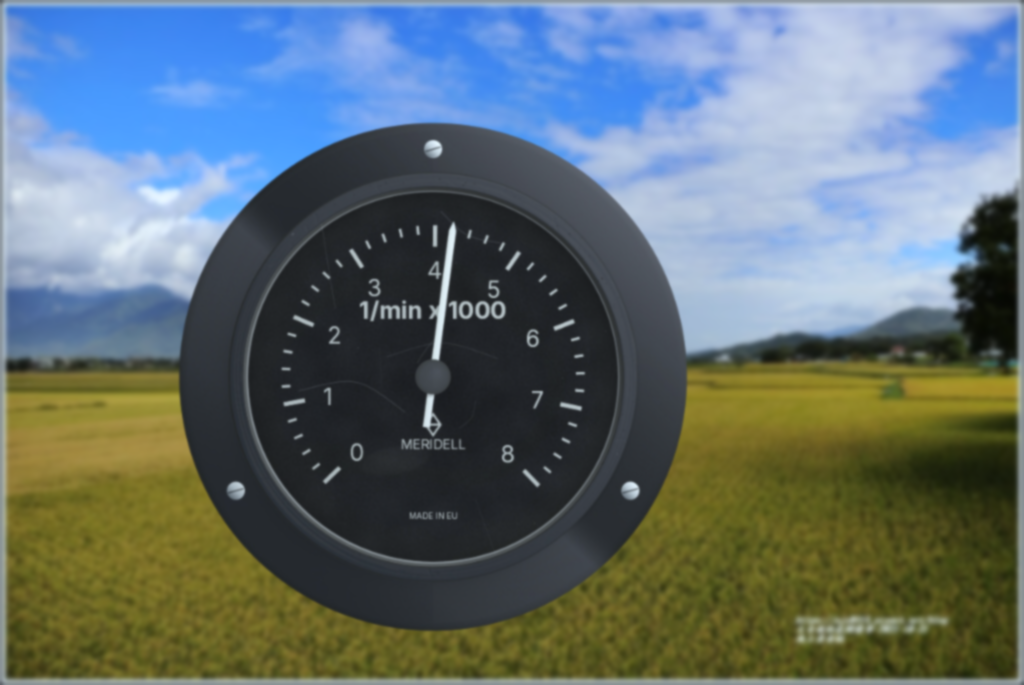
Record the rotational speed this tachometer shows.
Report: 4200 rpm
